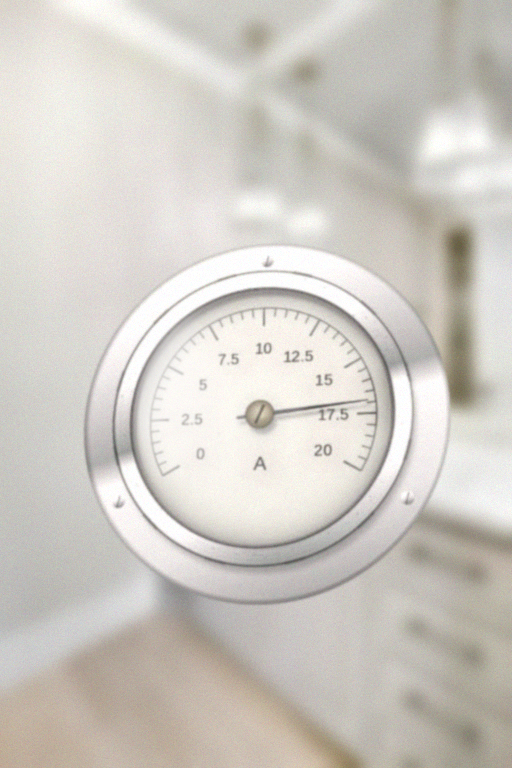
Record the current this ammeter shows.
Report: 17 A
